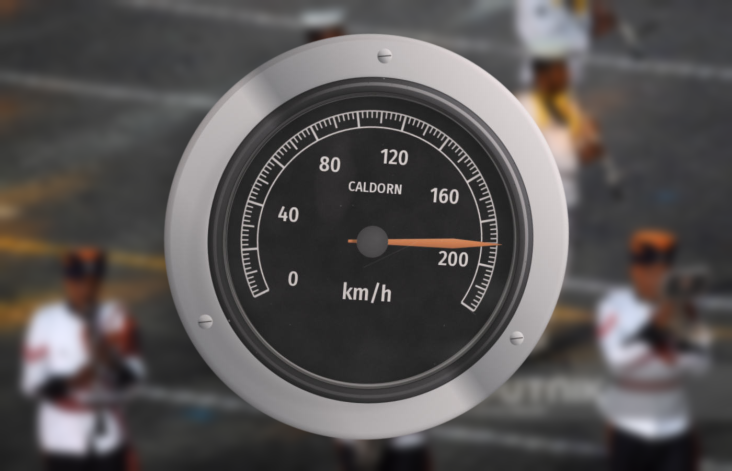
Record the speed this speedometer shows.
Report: 190 km/h
